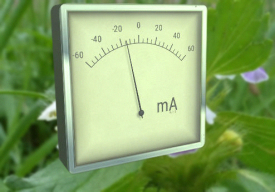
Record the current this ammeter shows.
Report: -15 mA
